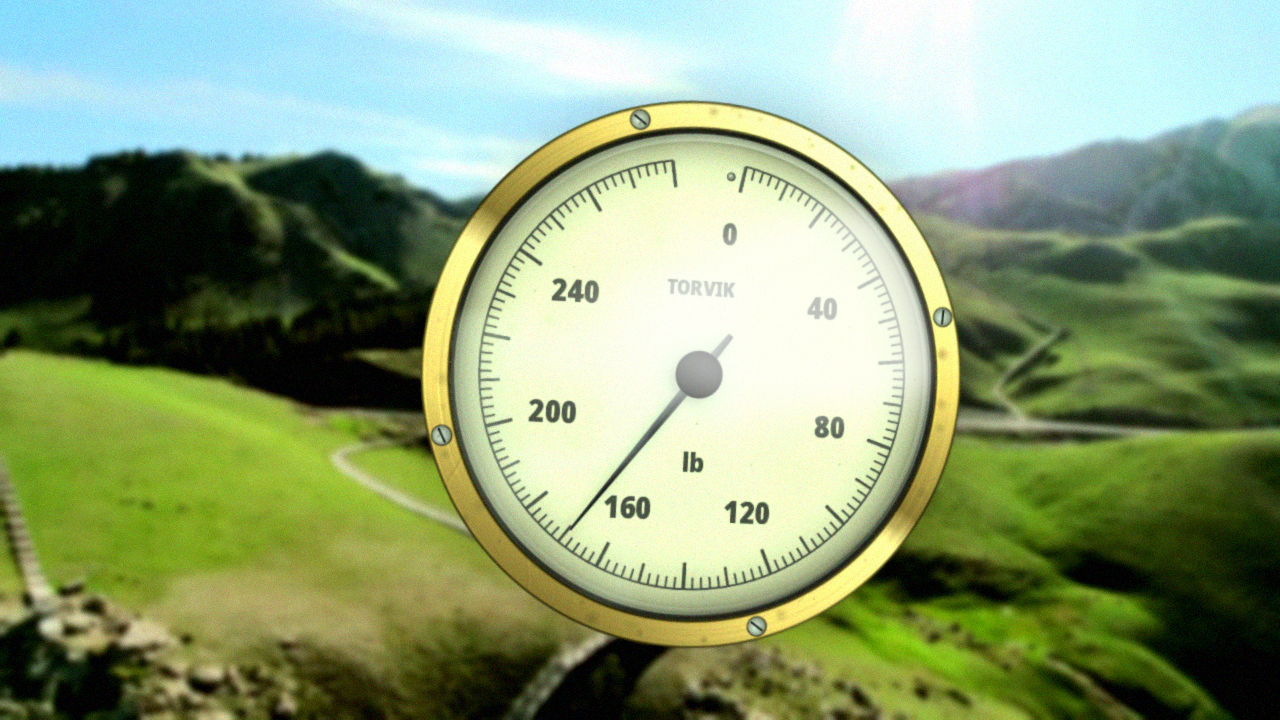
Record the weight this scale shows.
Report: 170 lb
